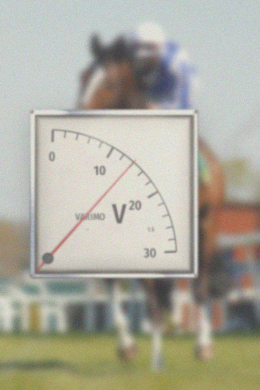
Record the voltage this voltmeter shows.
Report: 14 V
